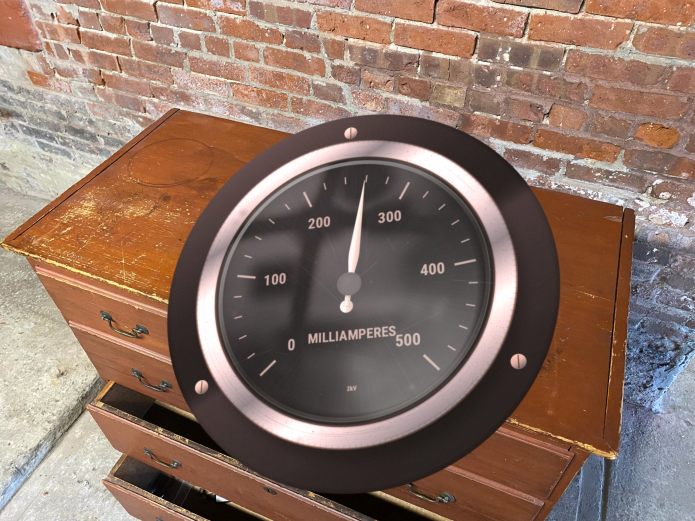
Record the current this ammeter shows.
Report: 260 mA
